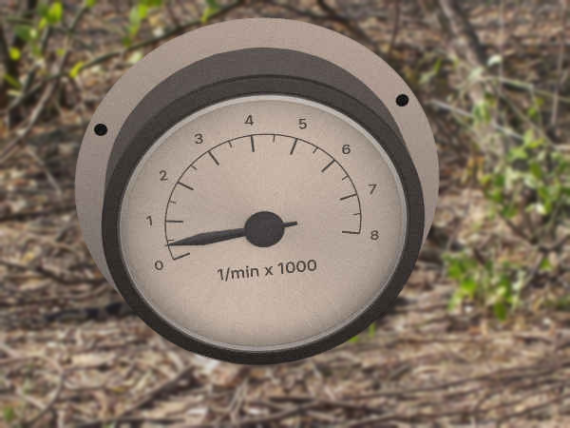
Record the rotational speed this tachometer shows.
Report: 500 rpm
